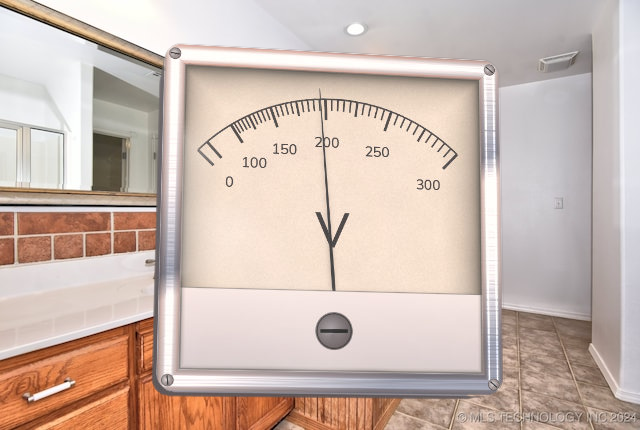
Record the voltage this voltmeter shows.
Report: 195 V
